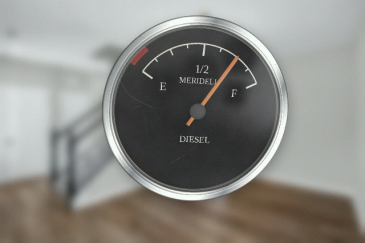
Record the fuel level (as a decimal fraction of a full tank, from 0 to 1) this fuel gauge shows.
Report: 0.75
